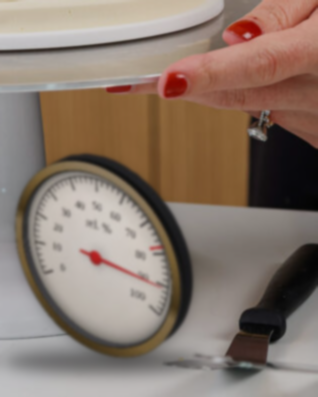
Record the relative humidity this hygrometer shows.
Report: 90 %
